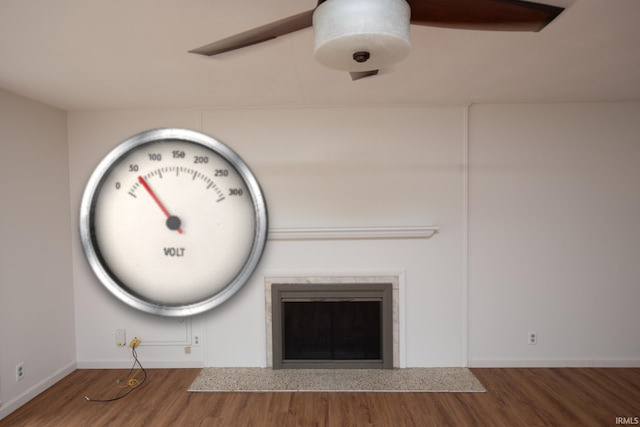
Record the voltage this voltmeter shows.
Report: 50 V
